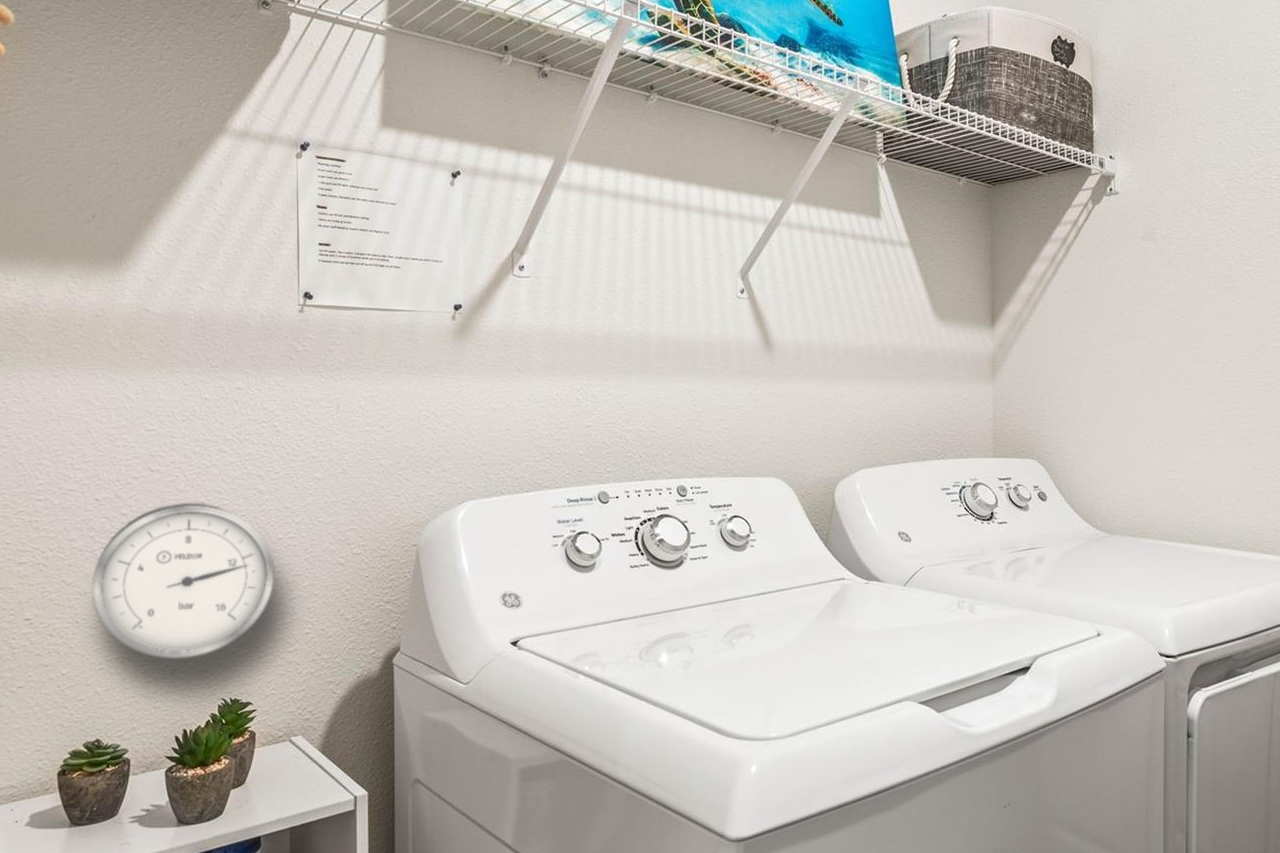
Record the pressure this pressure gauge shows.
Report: 12.5 bar
